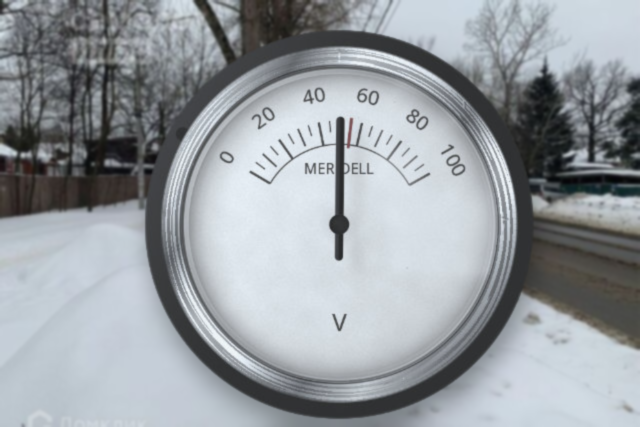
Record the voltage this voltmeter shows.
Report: 50 V
